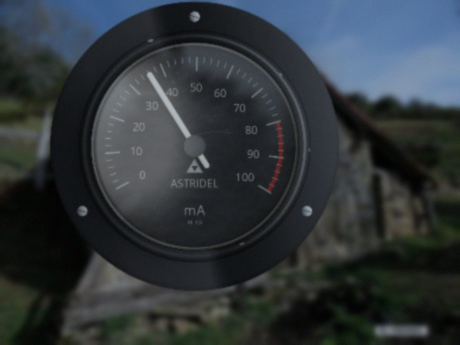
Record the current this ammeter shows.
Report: 36 mA
